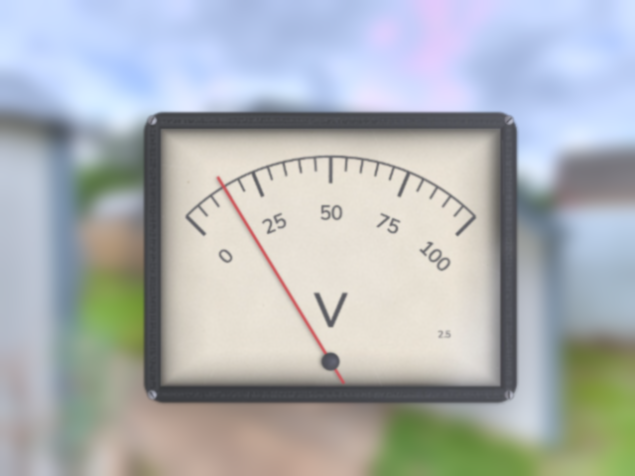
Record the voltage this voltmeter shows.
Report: 15 V
